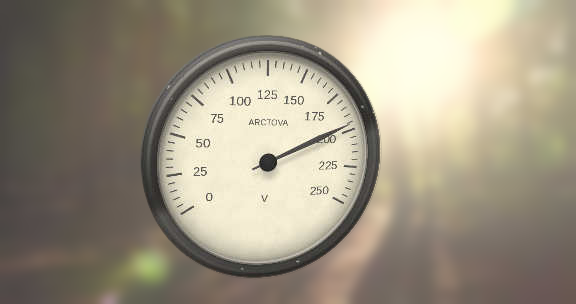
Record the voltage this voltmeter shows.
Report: 195 V
